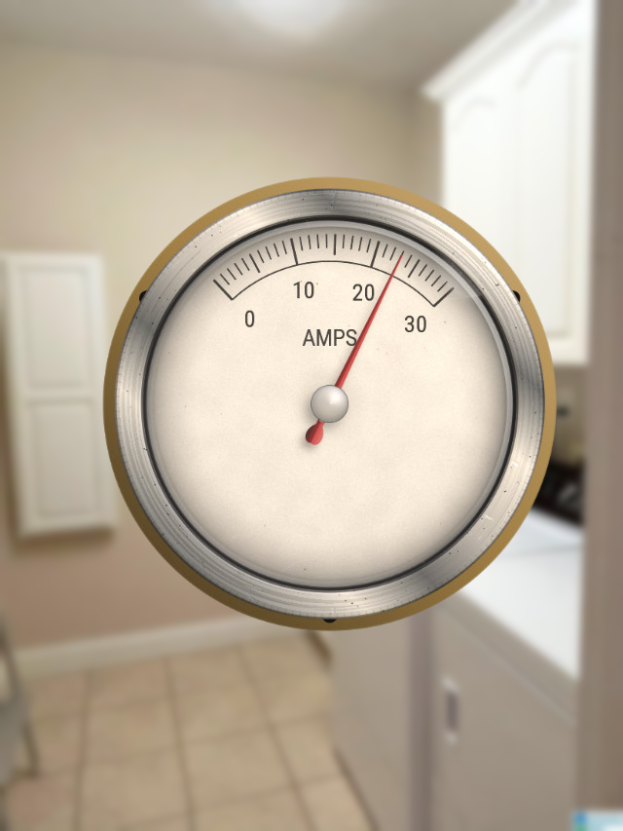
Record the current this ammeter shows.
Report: 23 A
